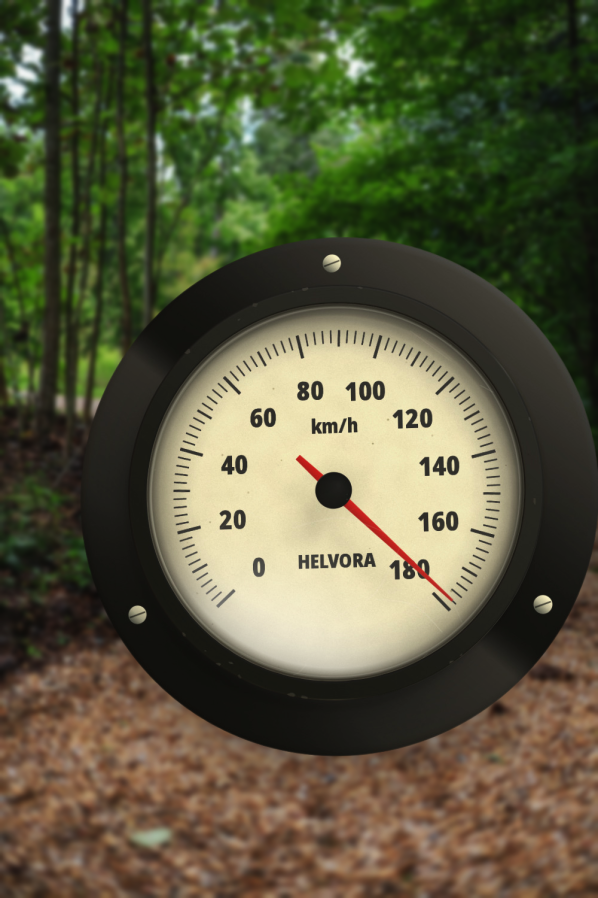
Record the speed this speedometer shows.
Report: 178 km/h
